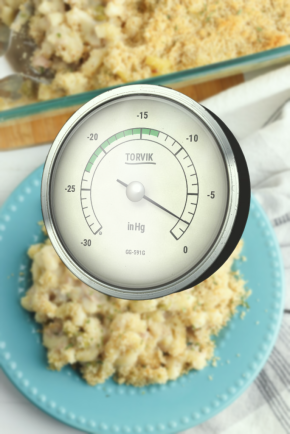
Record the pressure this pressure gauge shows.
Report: -2 inHg
